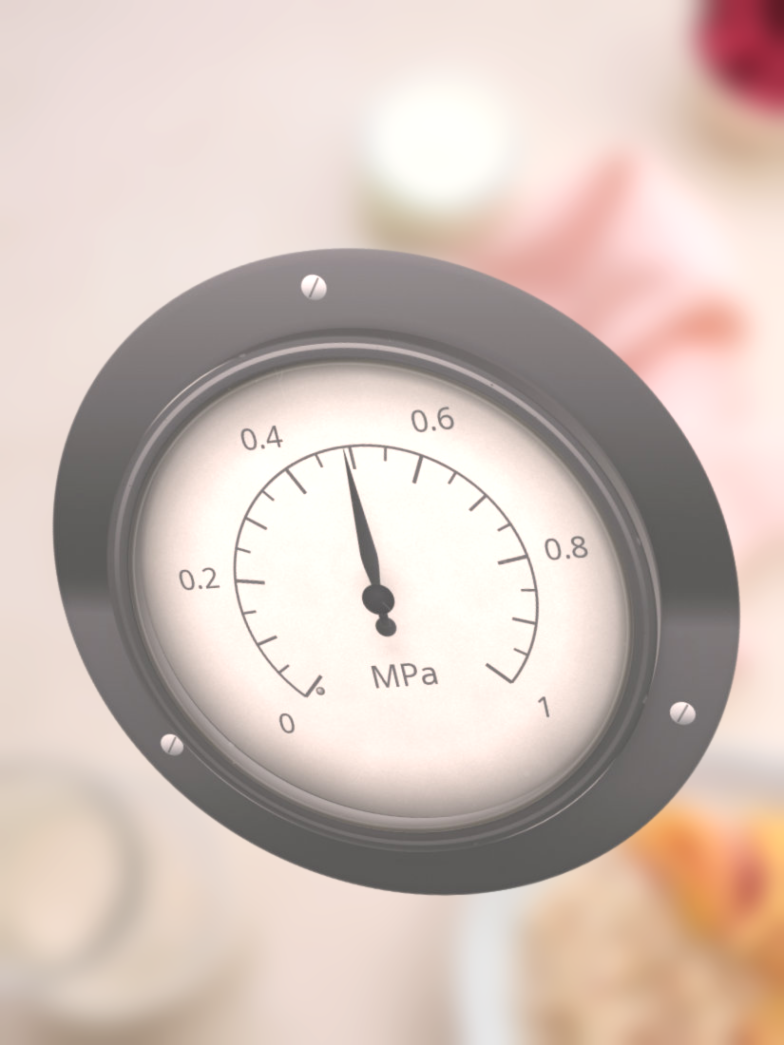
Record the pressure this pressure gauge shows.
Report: 0.5 MPa
